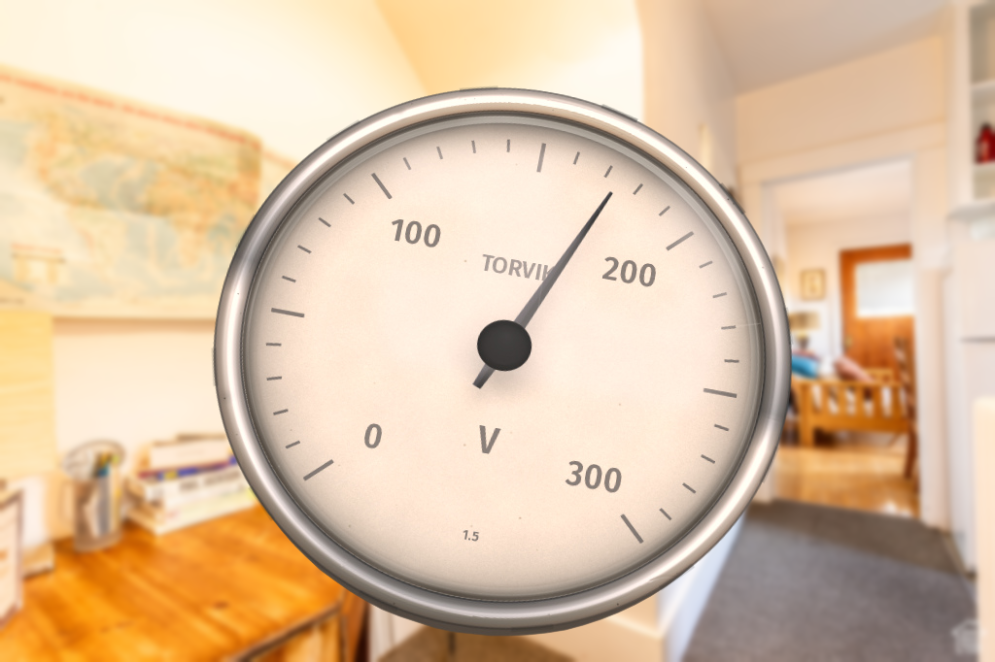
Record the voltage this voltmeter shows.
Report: 175 V
